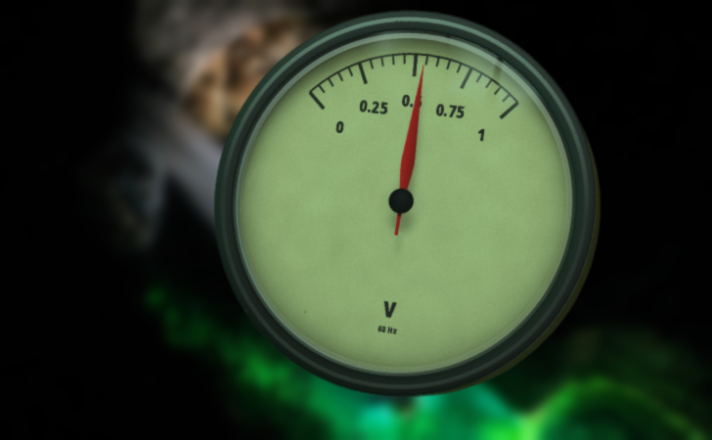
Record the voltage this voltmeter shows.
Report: 0.55 V
